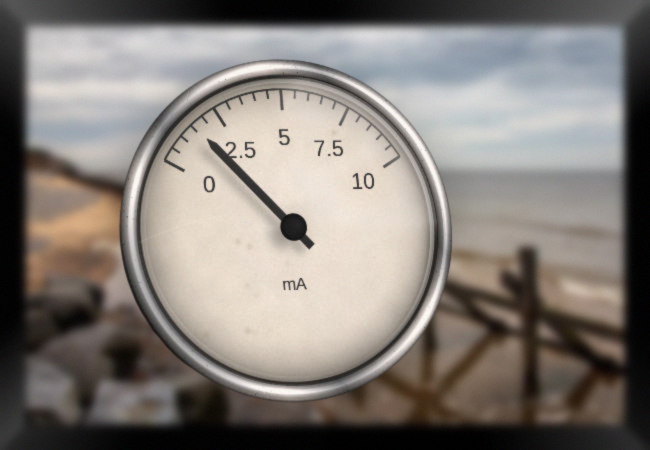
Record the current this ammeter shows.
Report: 1.5 mA
